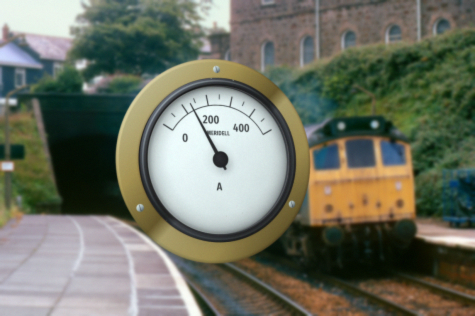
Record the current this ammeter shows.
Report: 125 A
